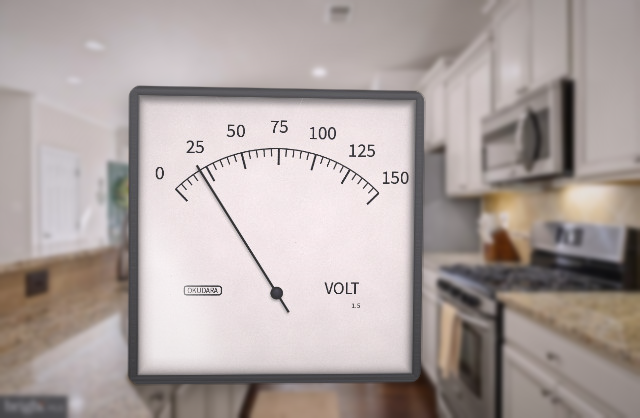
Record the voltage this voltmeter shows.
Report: 20 V
